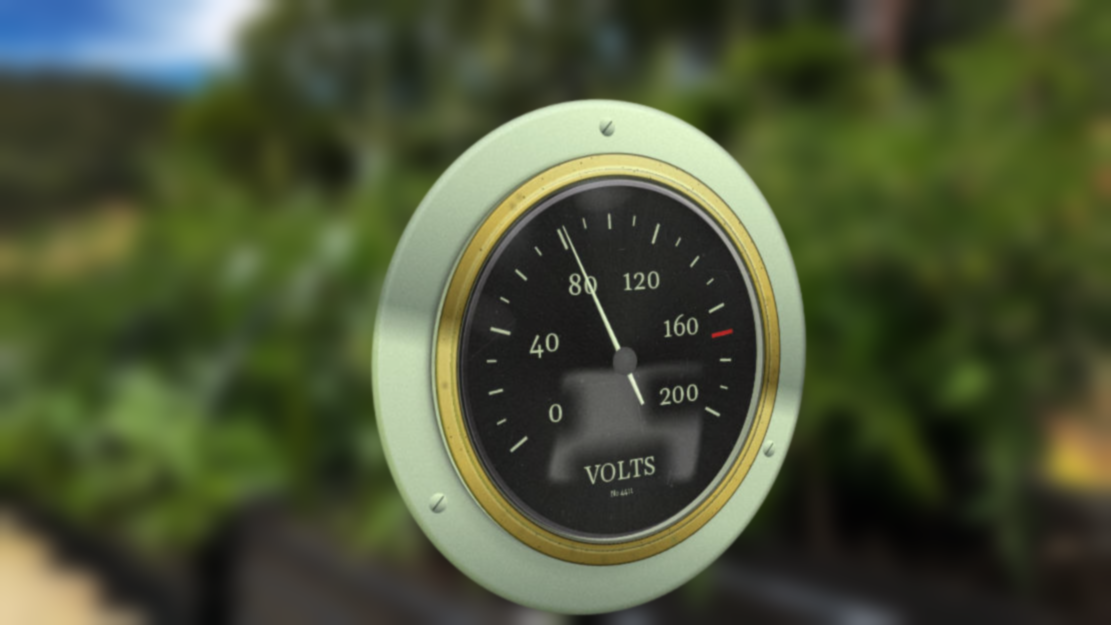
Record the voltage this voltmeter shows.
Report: 80 V
